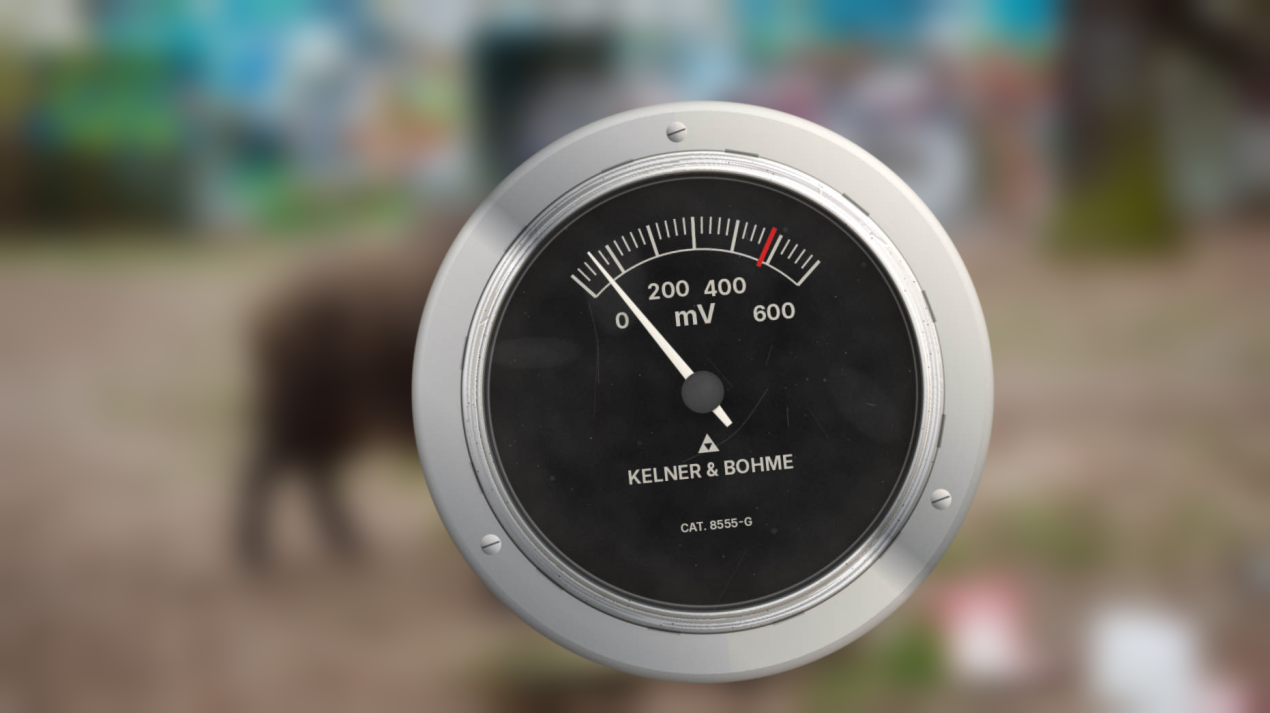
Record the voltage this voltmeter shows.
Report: 60 mV
